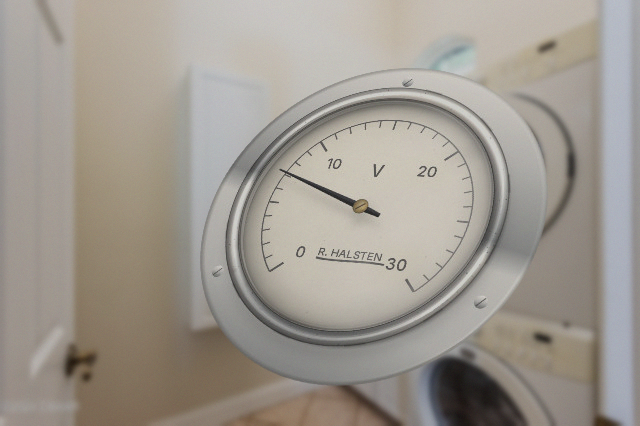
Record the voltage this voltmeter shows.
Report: 7 V
